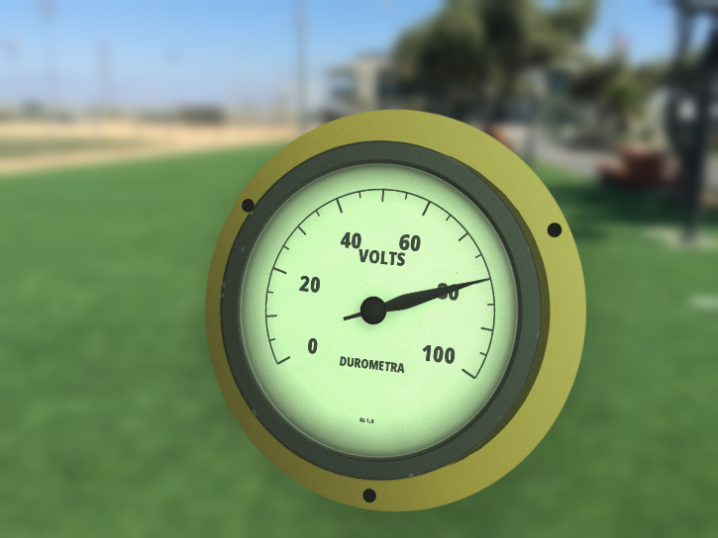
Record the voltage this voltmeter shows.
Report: 80 V
